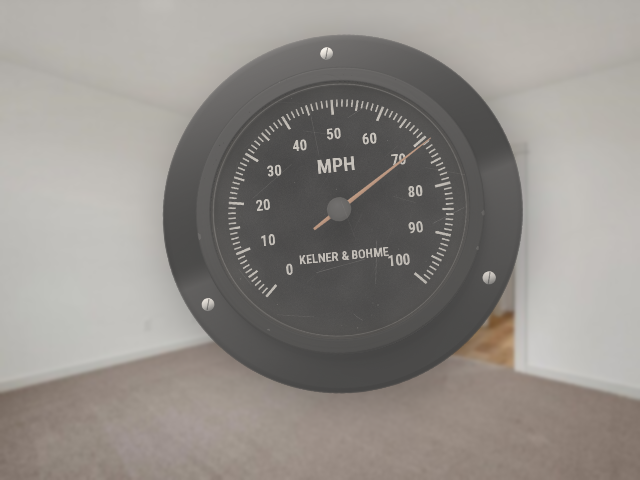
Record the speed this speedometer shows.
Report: 71 mph
